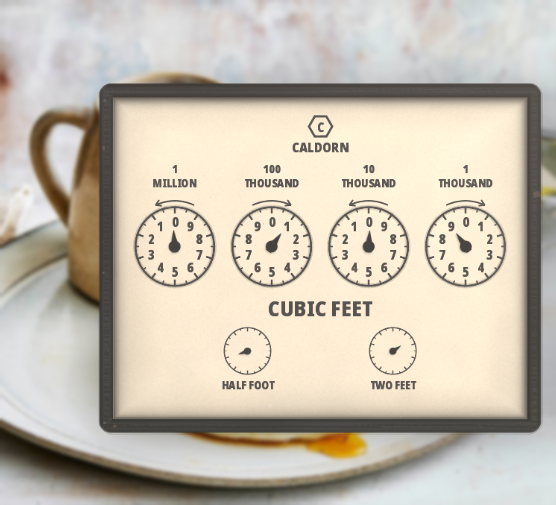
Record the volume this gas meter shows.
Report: 9900 ft³
